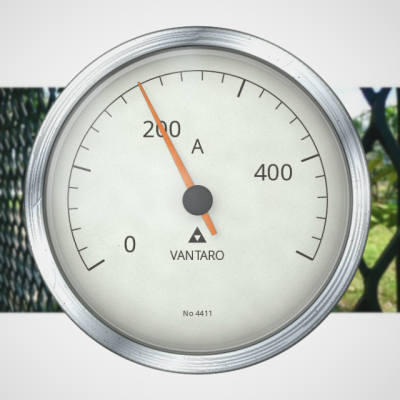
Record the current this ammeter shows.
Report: 200 A
